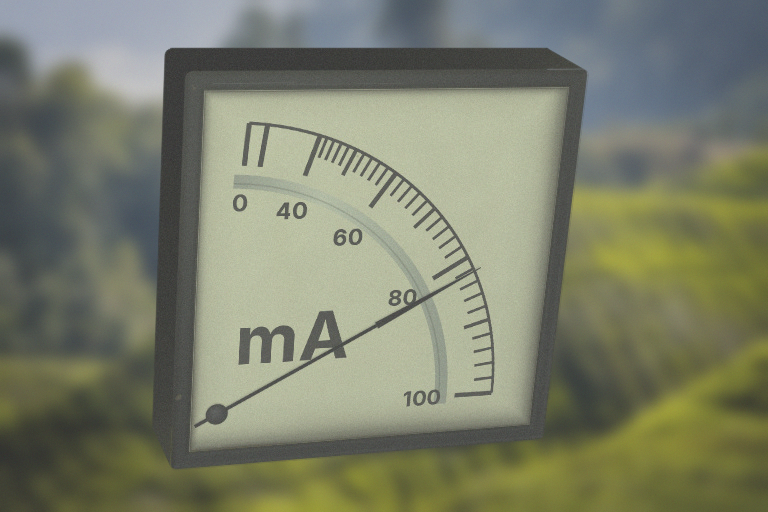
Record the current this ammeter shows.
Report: 82 mA
